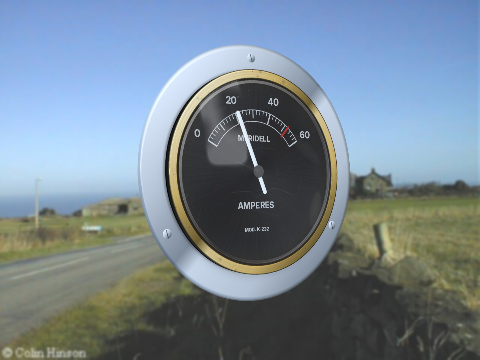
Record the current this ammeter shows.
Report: 20 A
